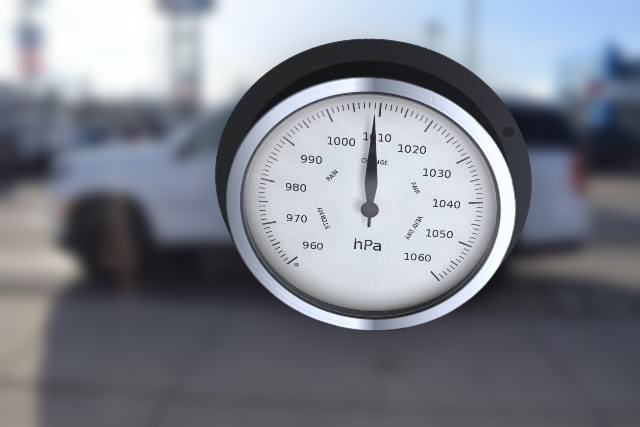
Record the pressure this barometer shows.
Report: 1009 hPa
